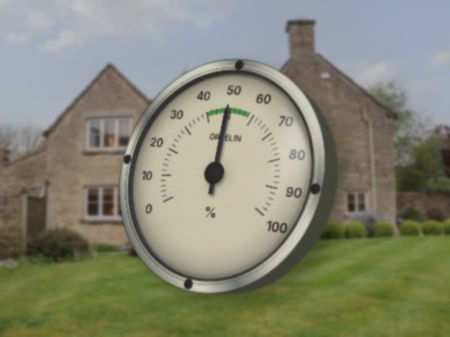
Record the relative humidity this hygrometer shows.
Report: 50 %
